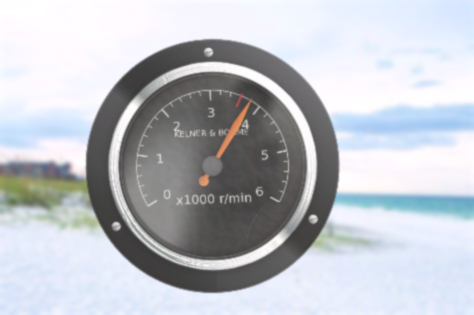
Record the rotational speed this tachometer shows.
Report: 3800 rpm
